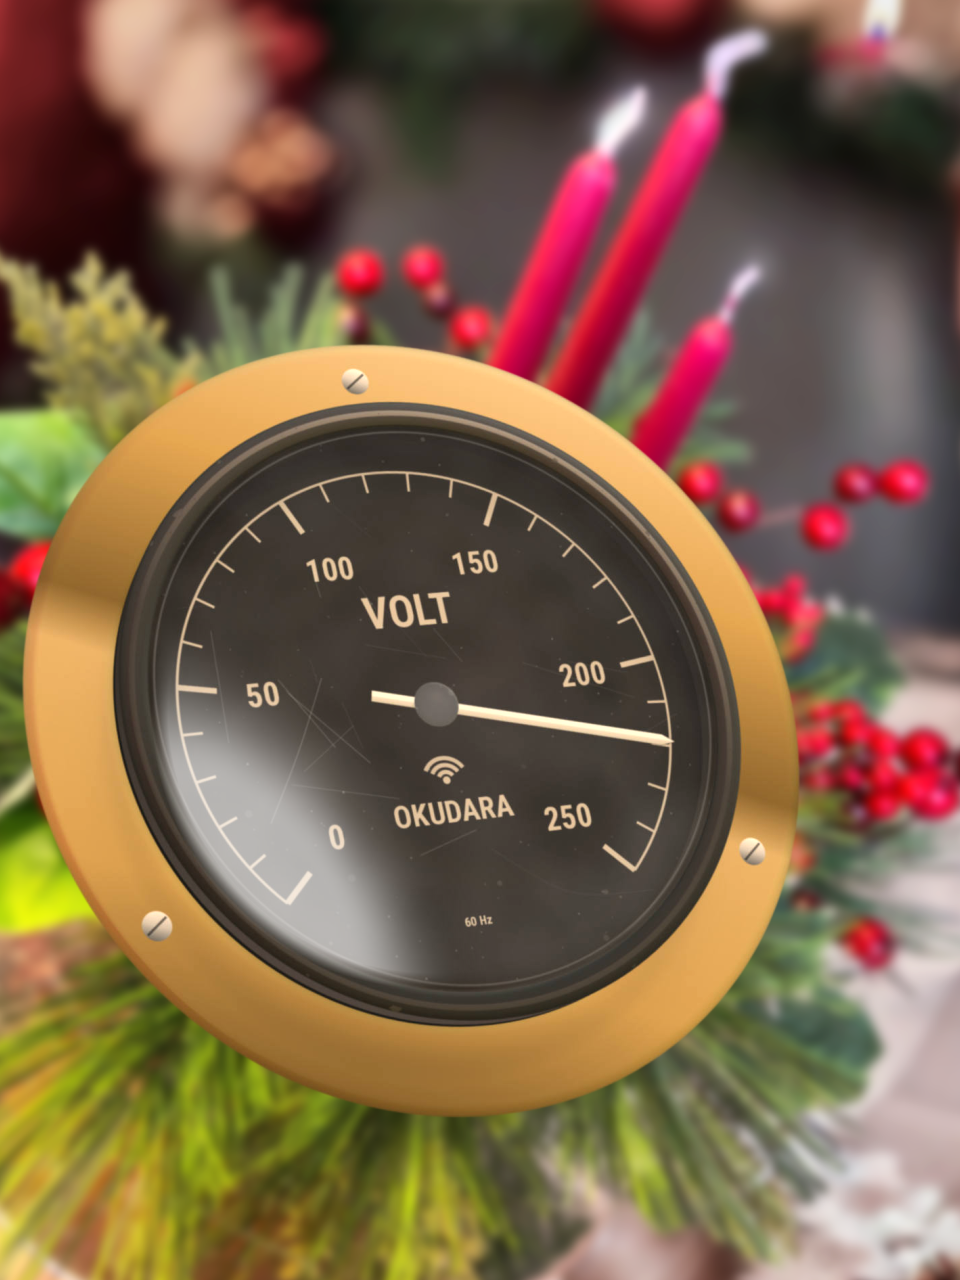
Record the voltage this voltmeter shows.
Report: 220 V
